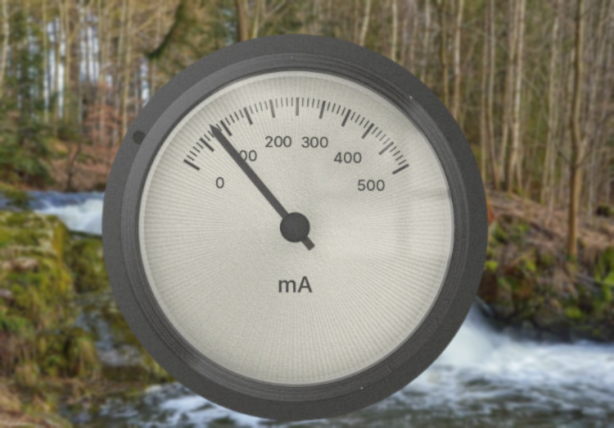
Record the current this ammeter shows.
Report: 80 mA
